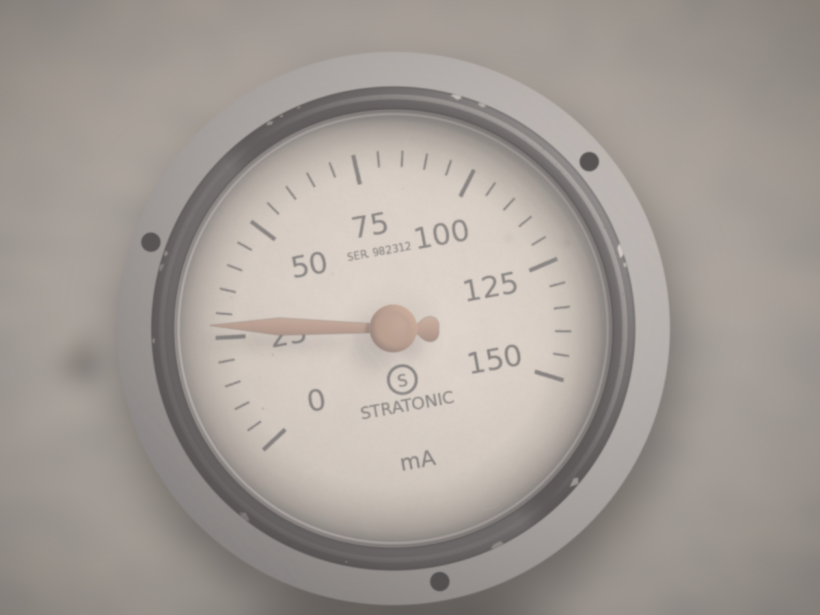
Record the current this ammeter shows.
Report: 27.5 mA
